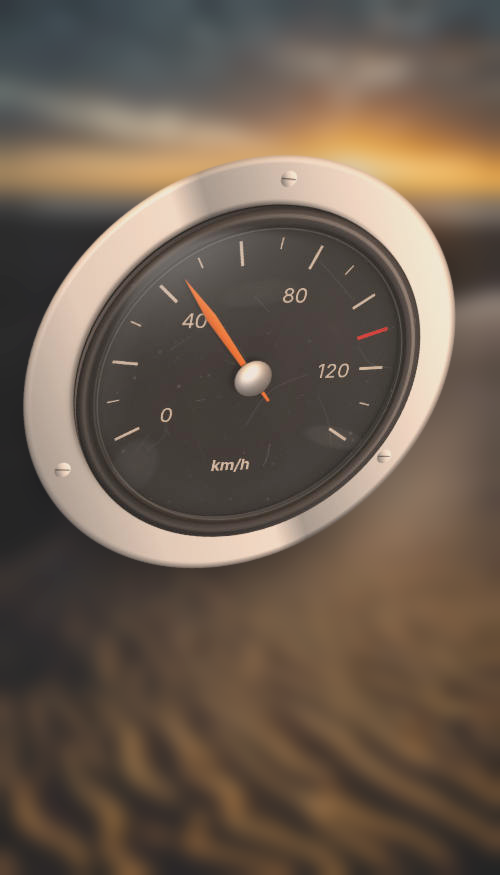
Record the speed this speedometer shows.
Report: 45 km/h
